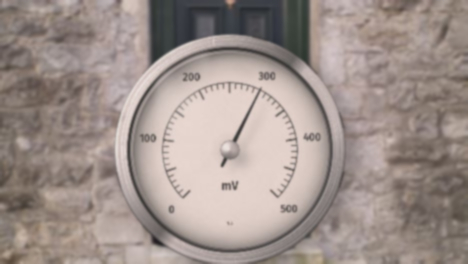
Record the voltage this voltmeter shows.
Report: 300 mV
